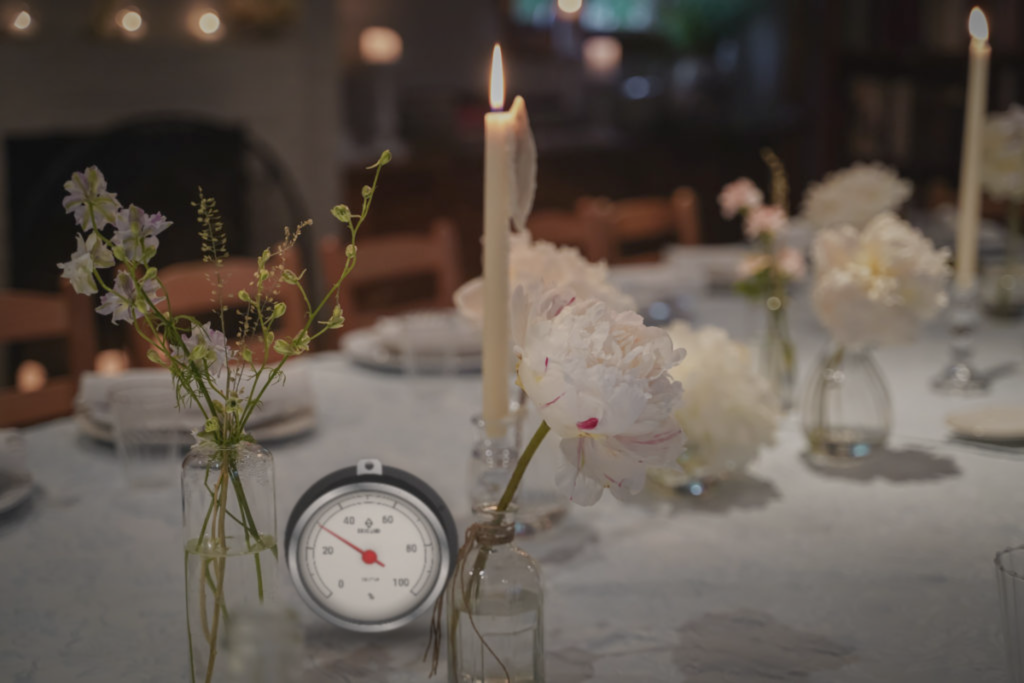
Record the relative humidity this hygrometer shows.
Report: 30 %
